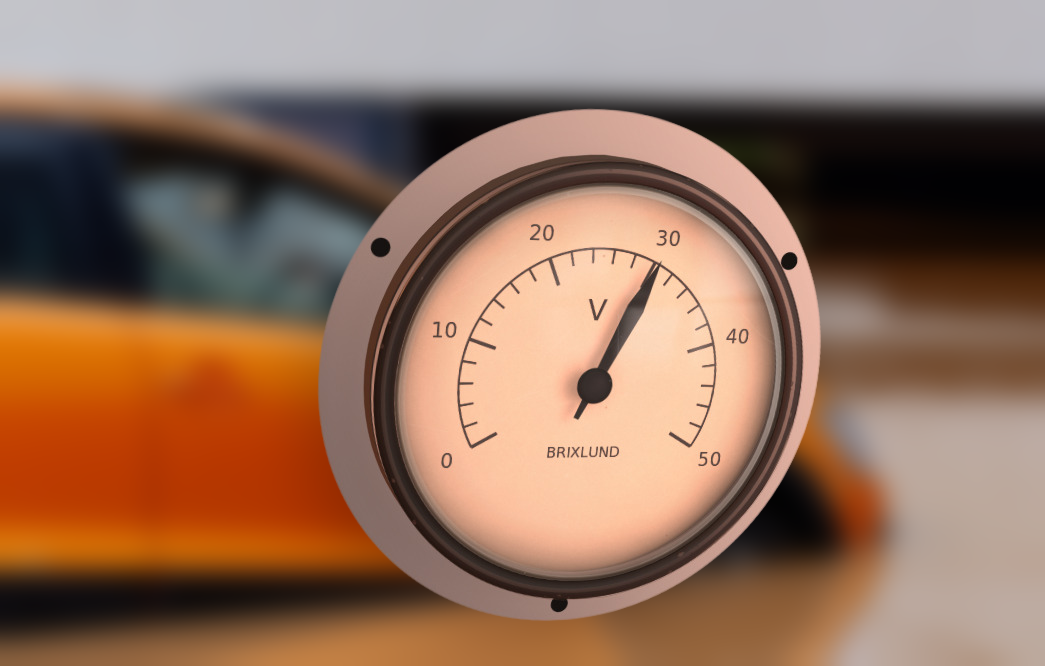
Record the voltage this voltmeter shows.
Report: 30 V
